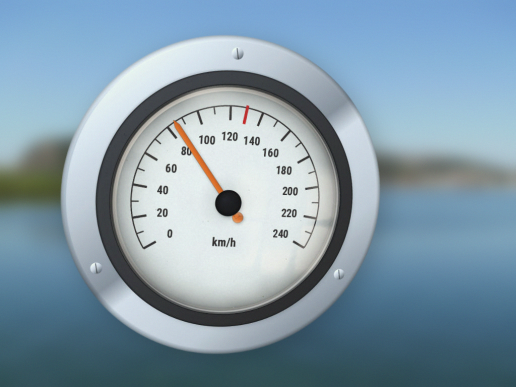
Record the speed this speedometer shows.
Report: 85 km/h
